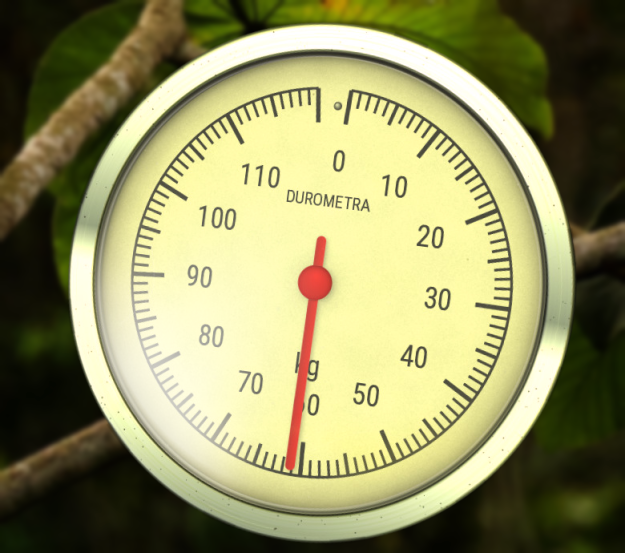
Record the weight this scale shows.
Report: 61 kg
